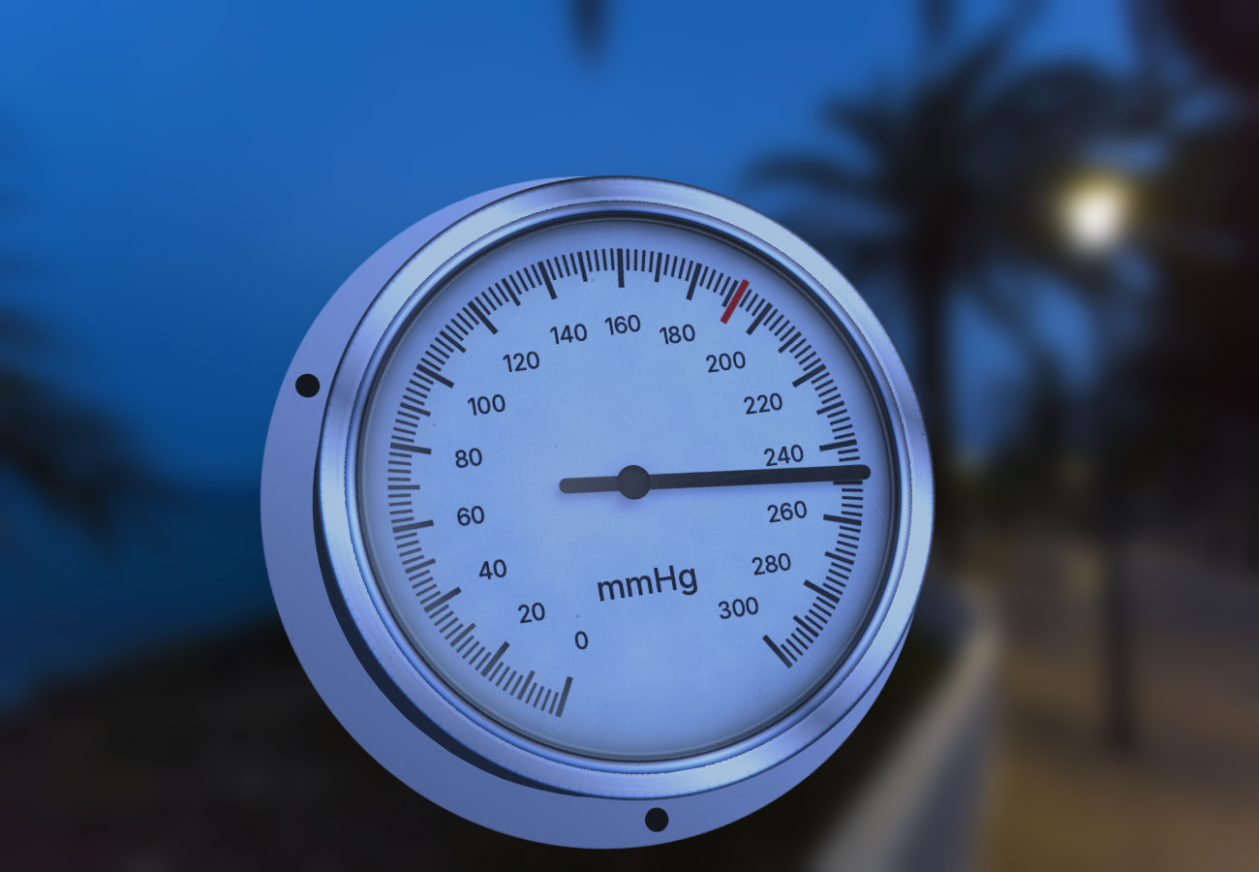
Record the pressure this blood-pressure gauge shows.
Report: 248 mmHg
